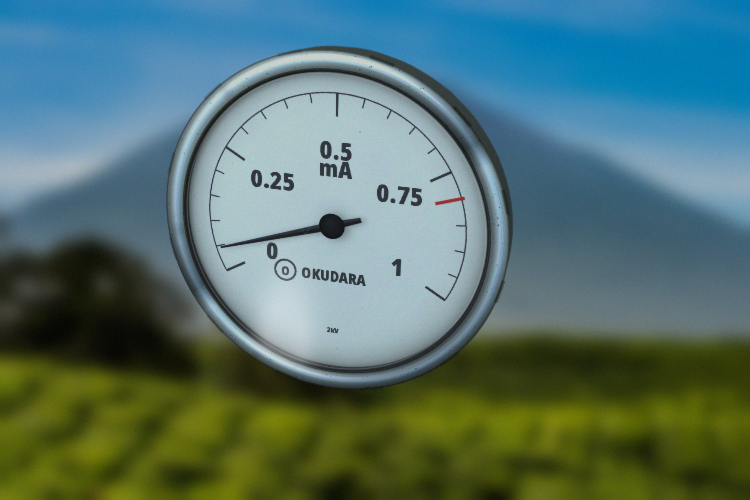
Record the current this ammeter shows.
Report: 0.05 mA
